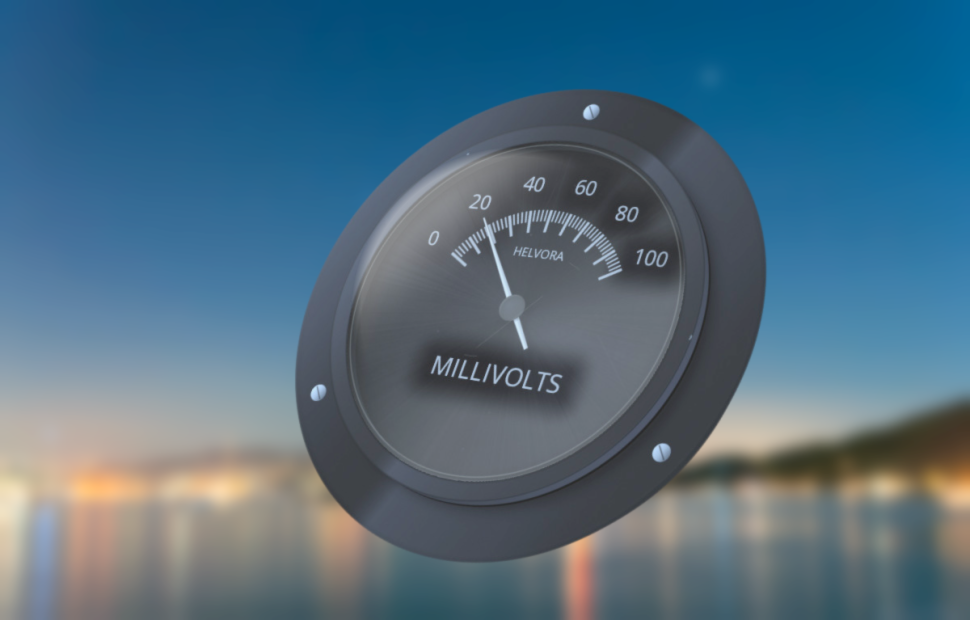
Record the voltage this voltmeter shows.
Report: 20 mV
